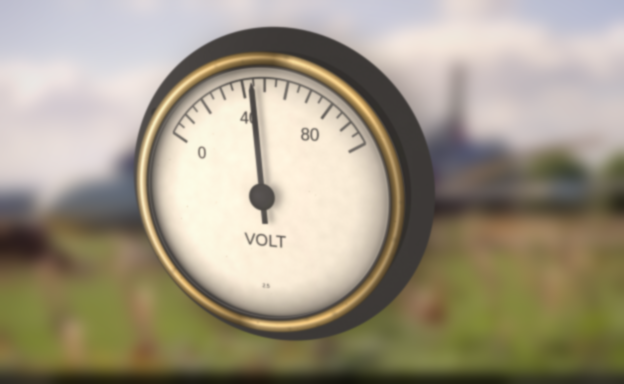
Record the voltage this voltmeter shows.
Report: 45 V
